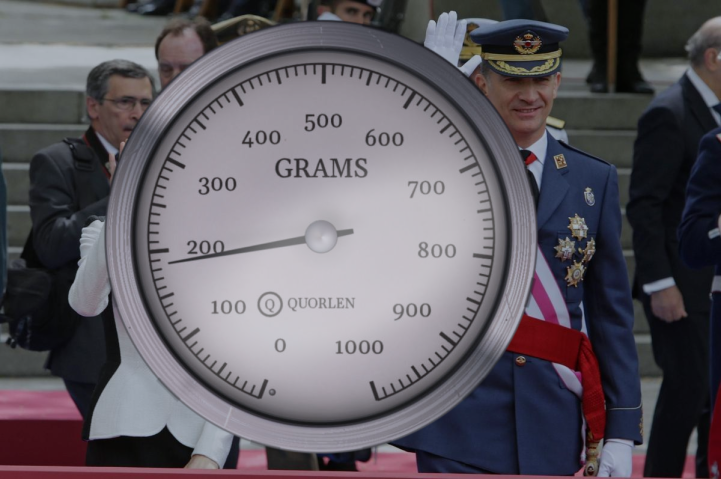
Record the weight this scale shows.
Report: 185 g
